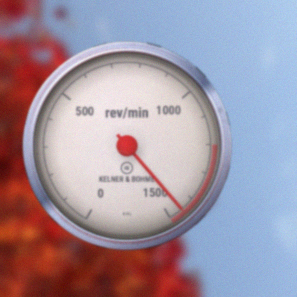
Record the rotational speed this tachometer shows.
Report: 1450 rpm
